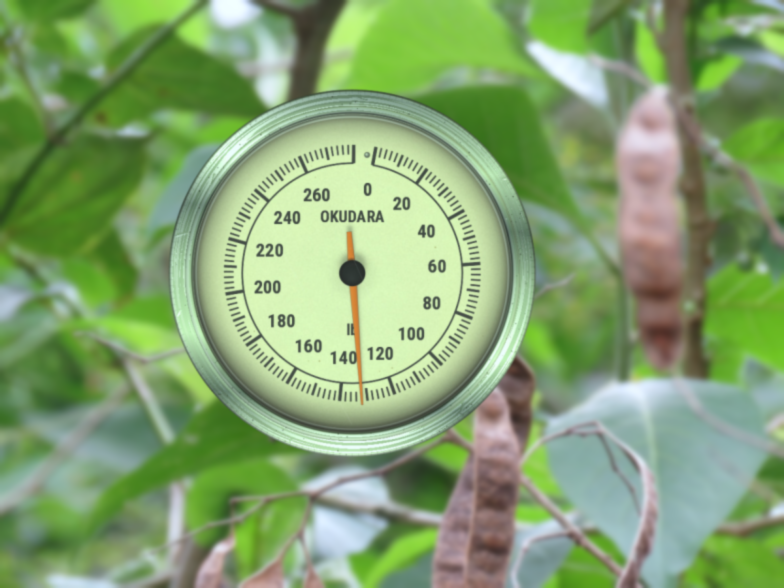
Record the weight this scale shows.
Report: 132 lb
